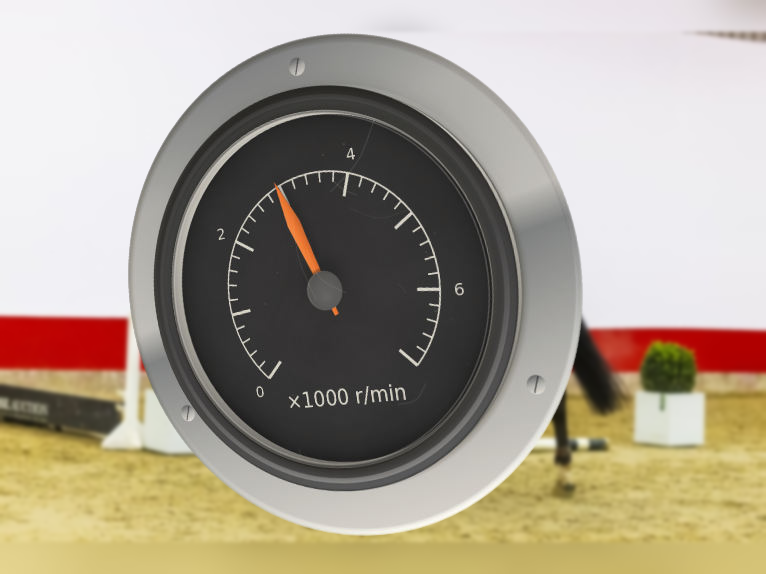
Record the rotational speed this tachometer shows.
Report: 3000 rpm
